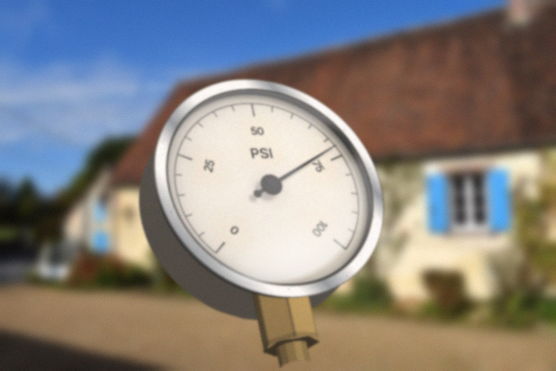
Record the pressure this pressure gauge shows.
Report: 72.5 psi
